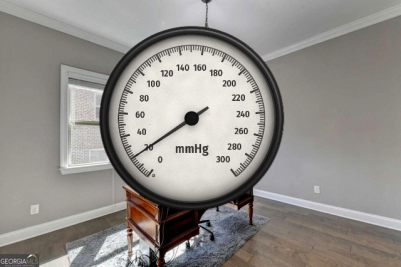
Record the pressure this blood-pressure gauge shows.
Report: 20 mmHg
